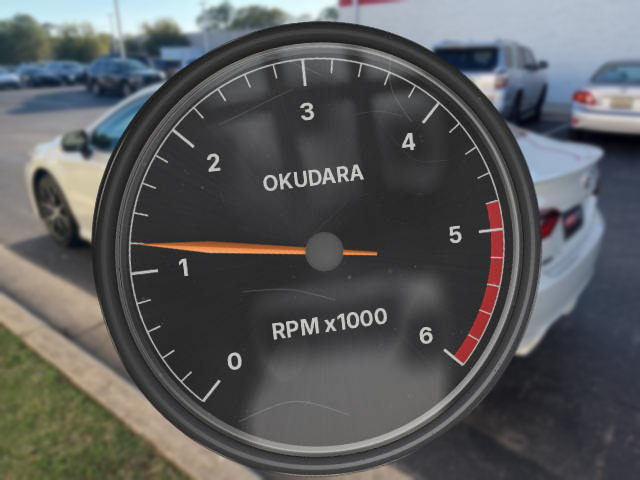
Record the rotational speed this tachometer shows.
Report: 1200 rpm
